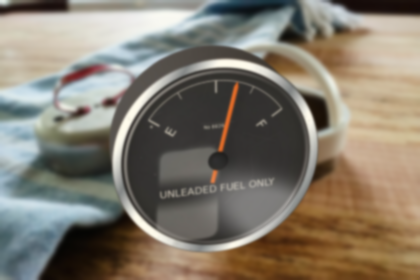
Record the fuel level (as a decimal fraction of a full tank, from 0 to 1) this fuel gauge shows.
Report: 0.625
